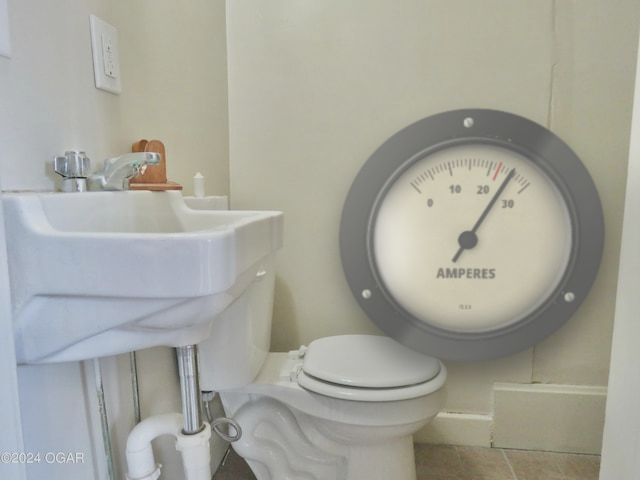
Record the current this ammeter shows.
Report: 25 A
